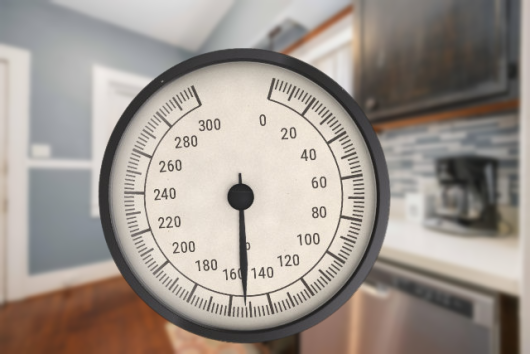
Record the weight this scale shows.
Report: 152 lb
